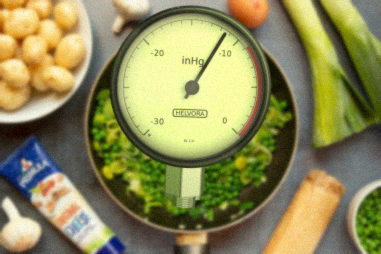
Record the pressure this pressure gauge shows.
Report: -11.5 inHg
